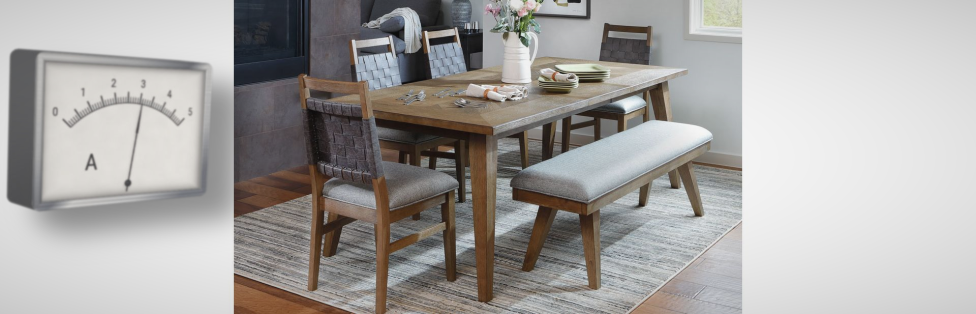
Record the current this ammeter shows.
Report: 3 A
